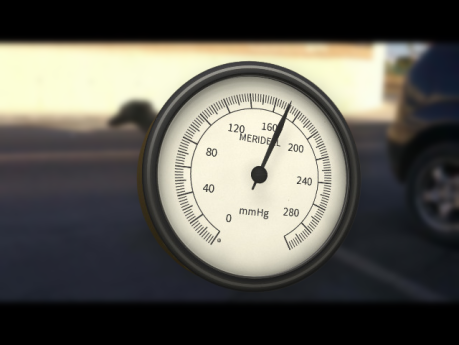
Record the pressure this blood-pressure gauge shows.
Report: 170 mmHg
